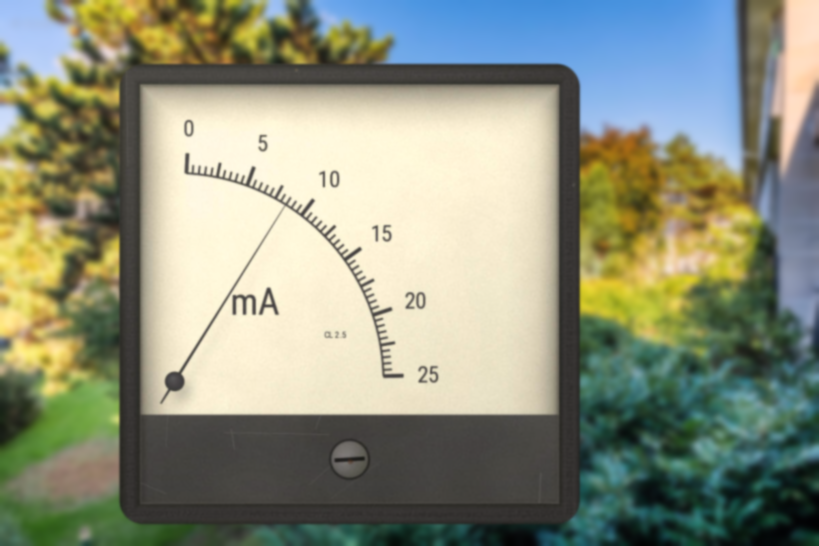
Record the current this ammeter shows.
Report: 8.5 mA
